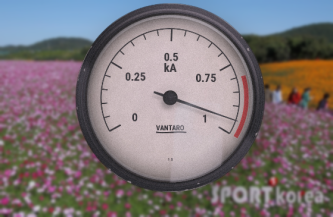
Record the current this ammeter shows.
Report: 0.95 kA
